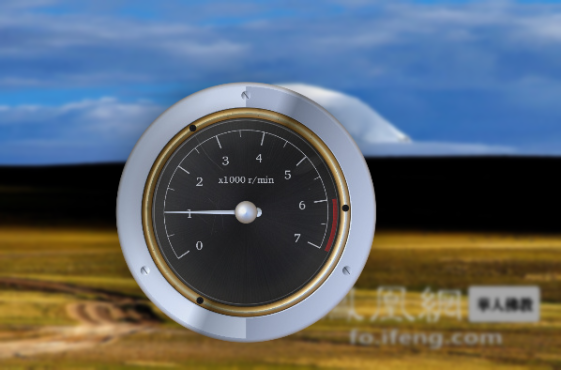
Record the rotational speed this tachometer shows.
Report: 1000 rpm
